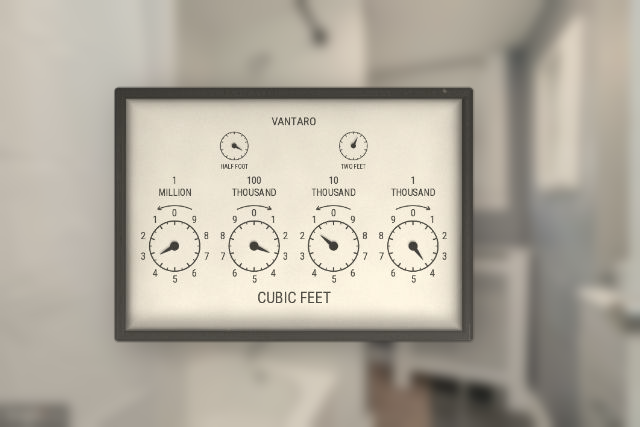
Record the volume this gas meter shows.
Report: 331400 ft³
